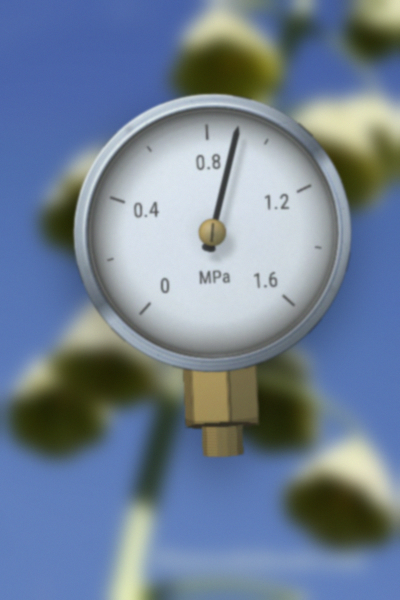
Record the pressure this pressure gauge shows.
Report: 0.9 MPa
